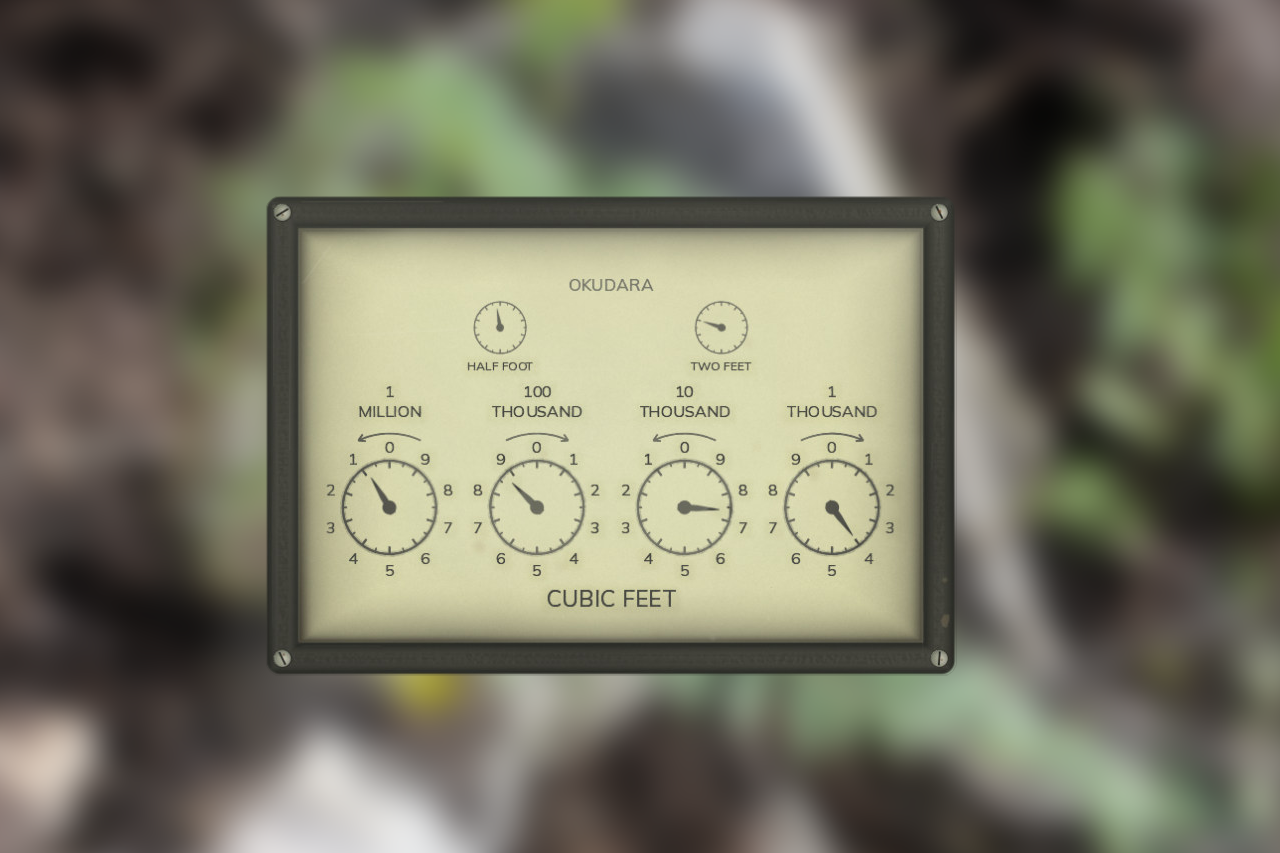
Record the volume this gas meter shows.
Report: 87400 ft³
